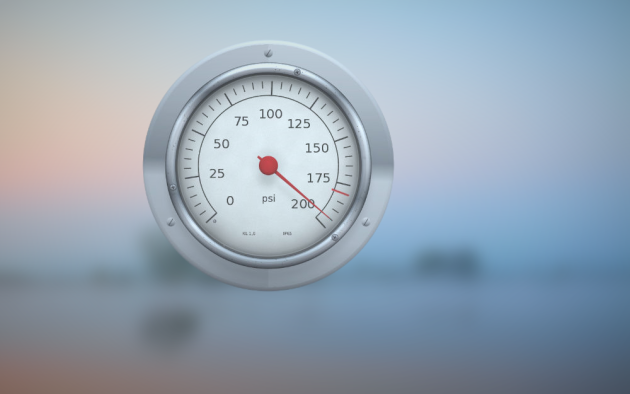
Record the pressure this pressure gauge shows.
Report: 195 psi
